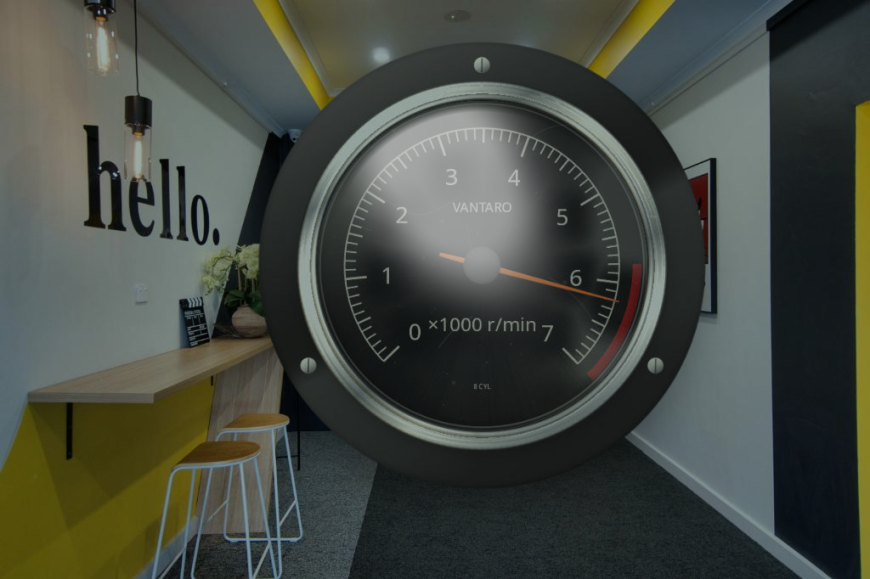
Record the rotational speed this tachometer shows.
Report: 6200 rpm
